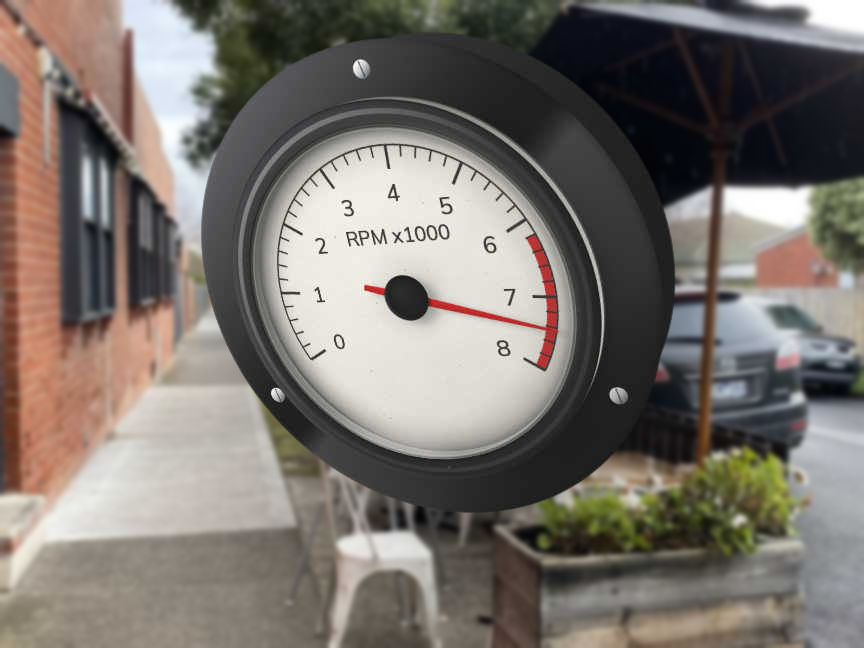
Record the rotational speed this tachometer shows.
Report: 7400 rpm
